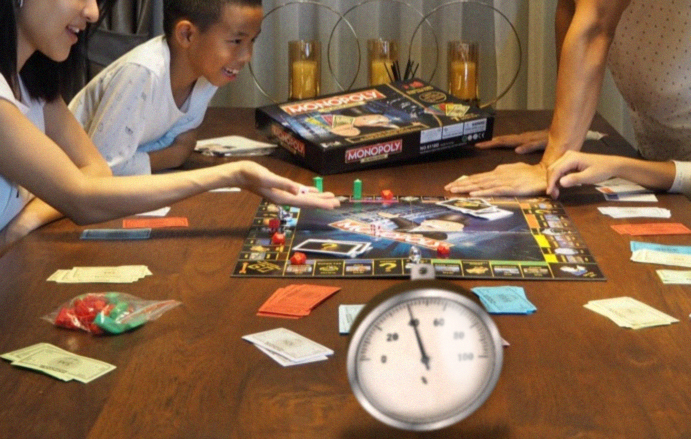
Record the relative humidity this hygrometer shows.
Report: 40 %
